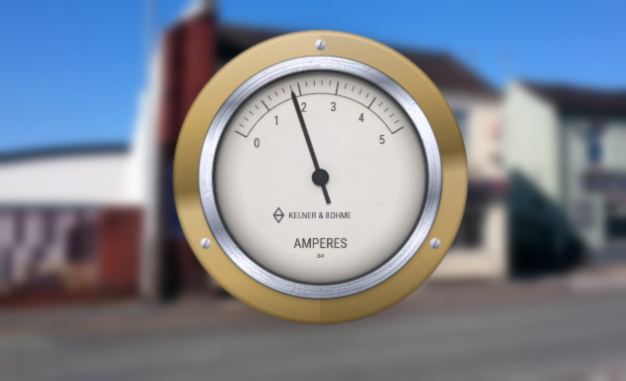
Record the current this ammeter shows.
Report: 1.8 A
